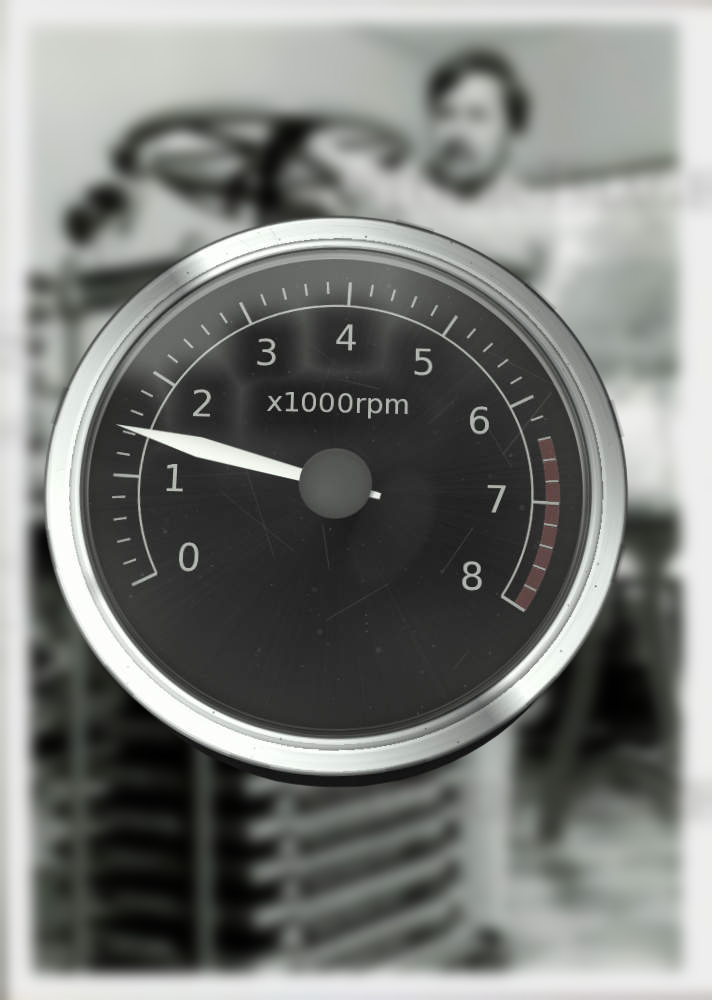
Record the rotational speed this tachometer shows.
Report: 1400 rpm
